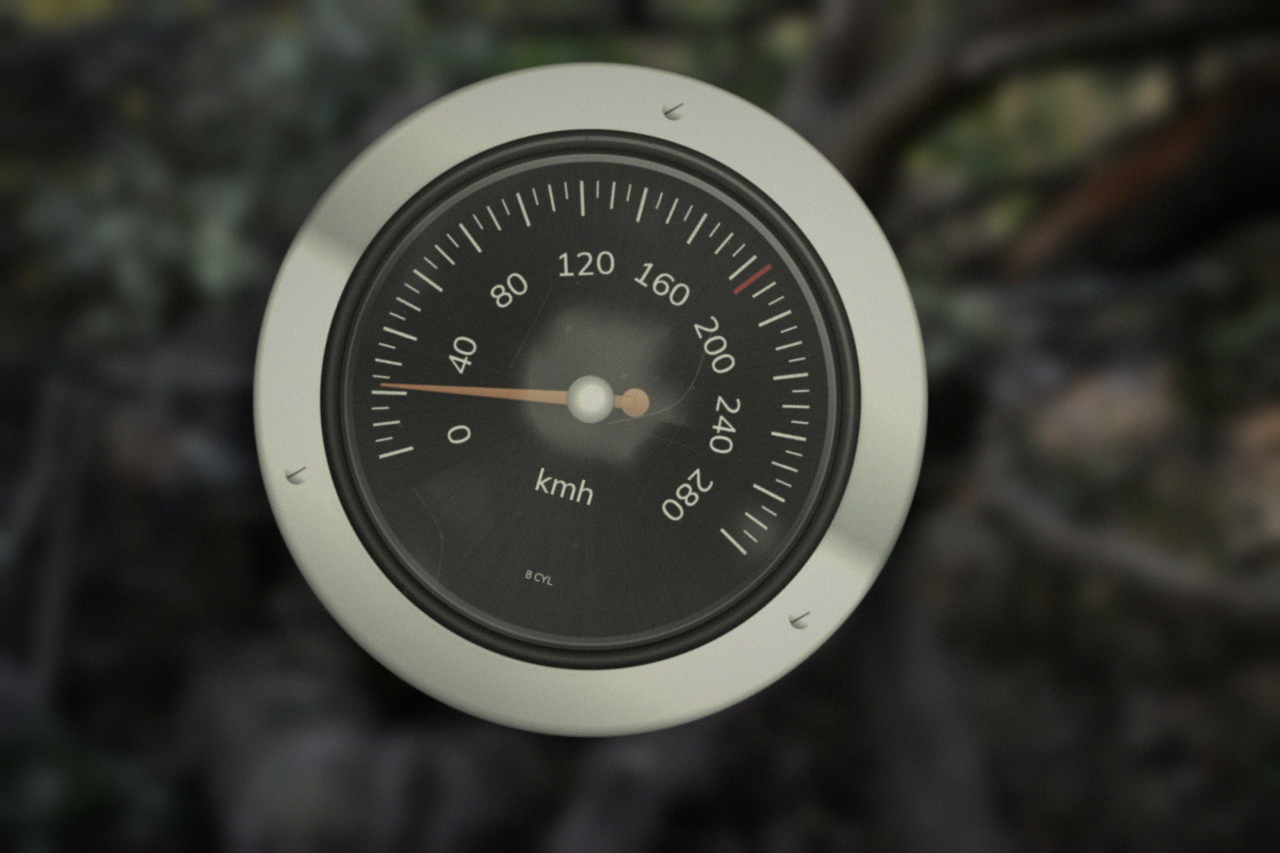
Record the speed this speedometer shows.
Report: 22.5 km/h
